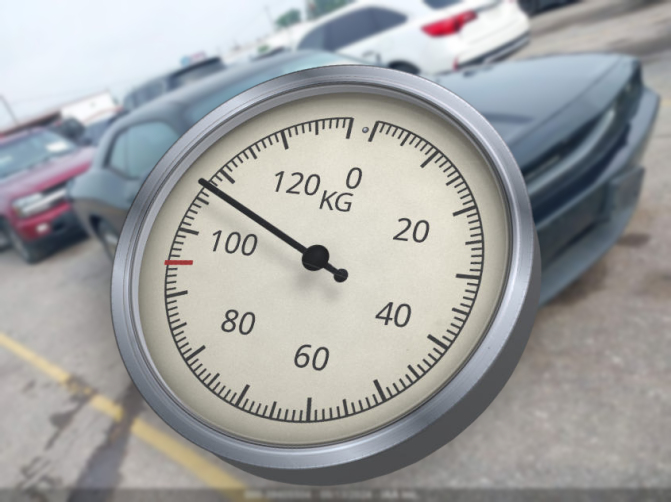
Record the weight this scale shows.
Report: 107 kg
